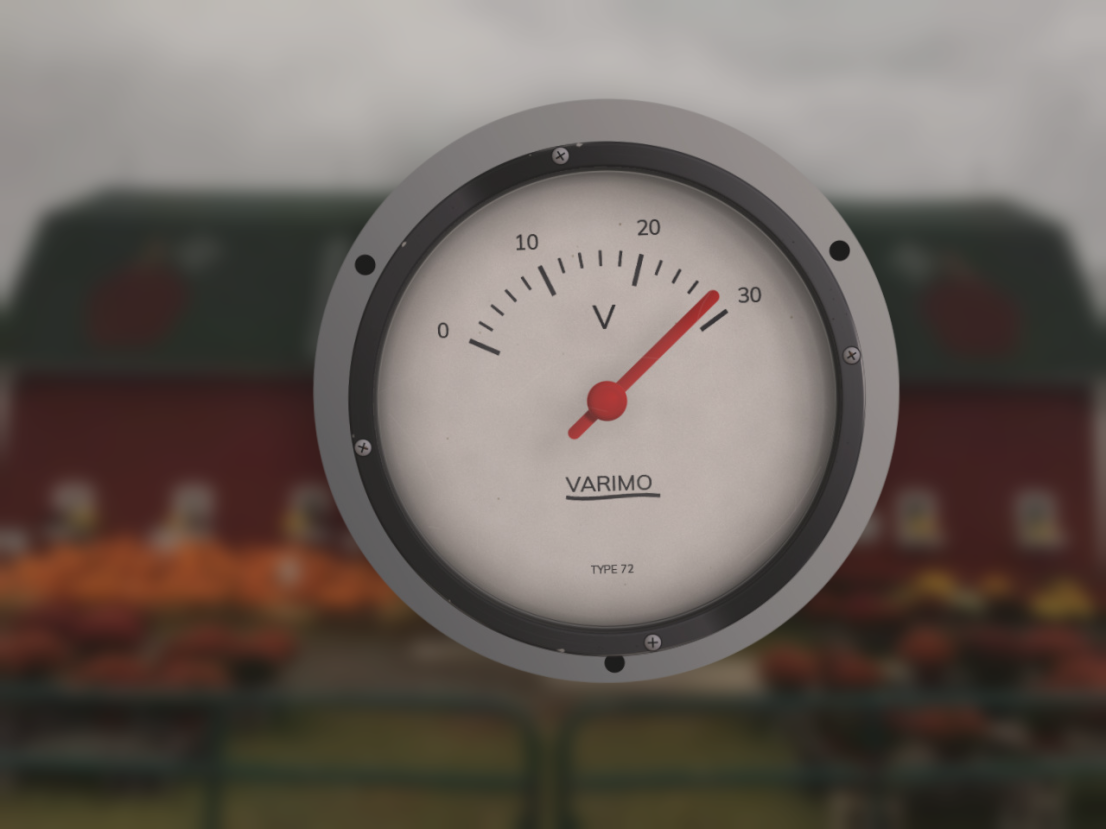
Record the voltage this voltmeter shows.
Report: 28 V
